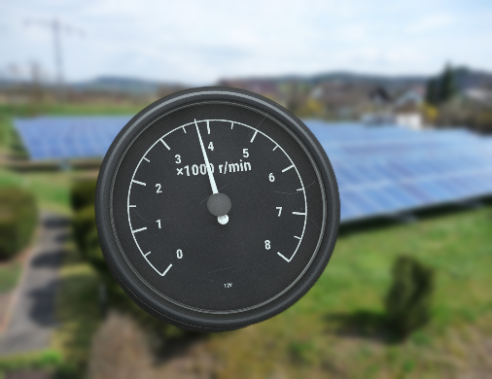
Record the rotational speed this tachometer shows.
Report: 3750 rpm
